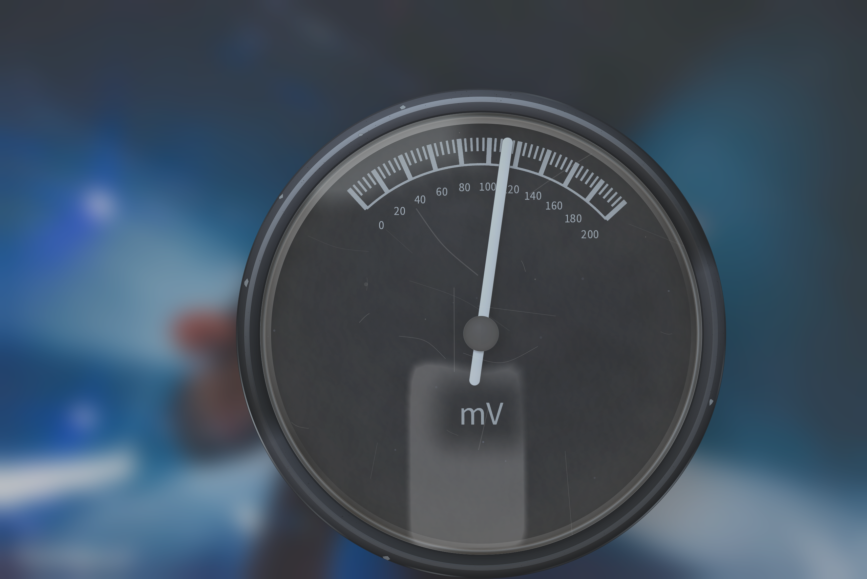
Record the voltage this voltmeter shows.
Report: 112 mV
